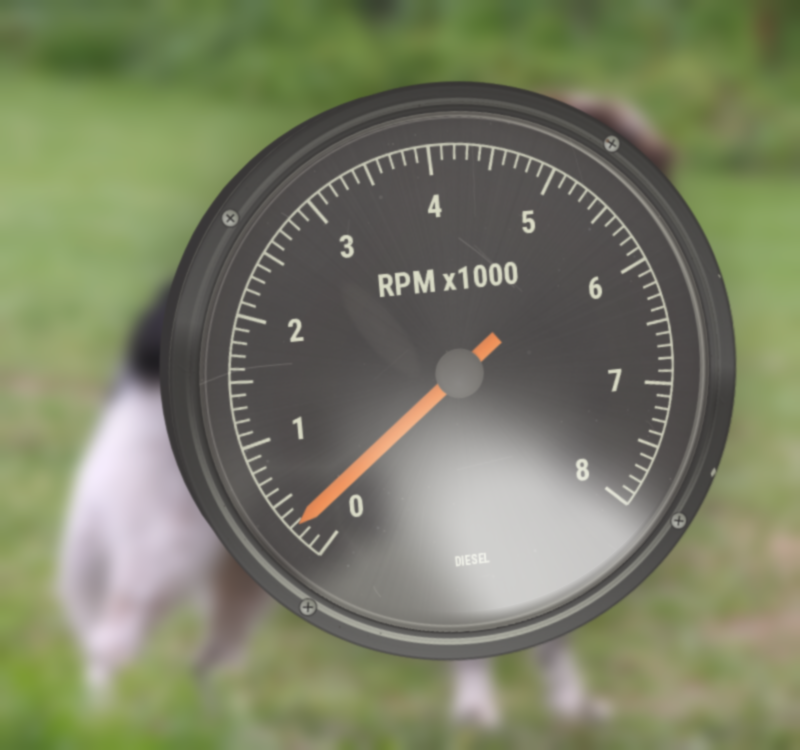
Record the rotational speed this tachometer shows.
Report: 300 rpm
